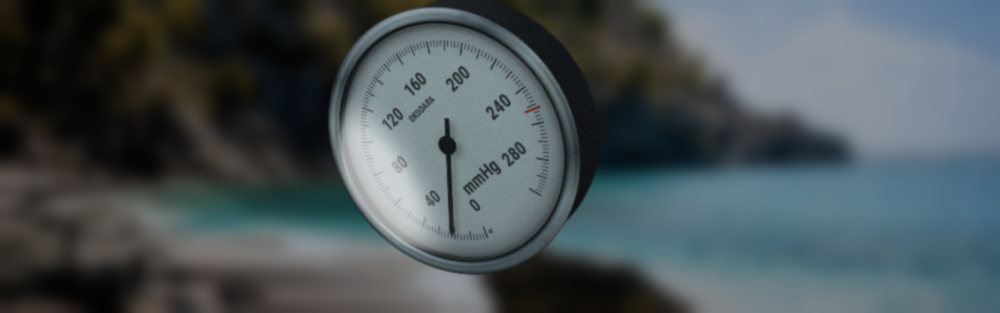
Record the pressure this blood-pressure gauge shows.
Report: 20 mmHg
